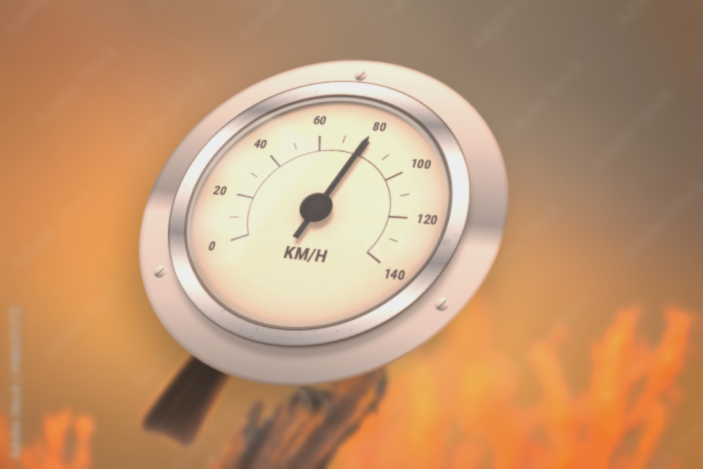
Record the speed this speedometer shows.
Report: 80 km/h
